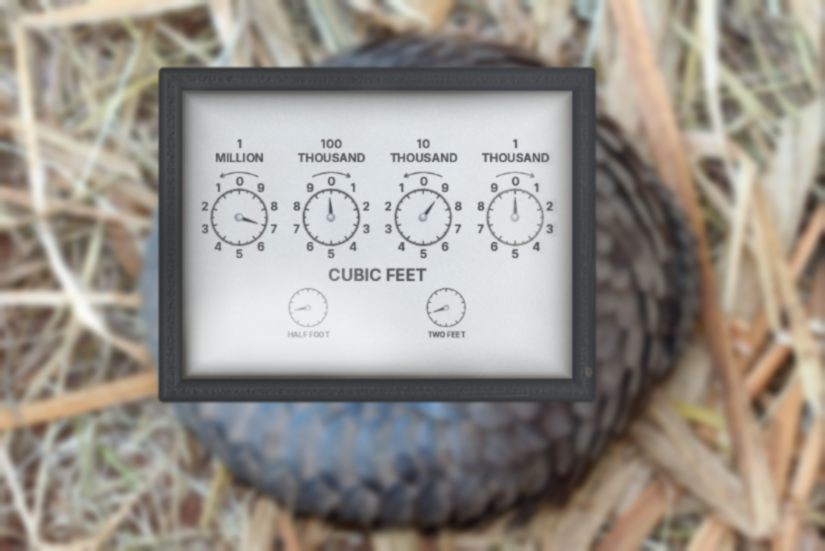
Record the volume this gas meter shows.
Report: 699000 ft³
